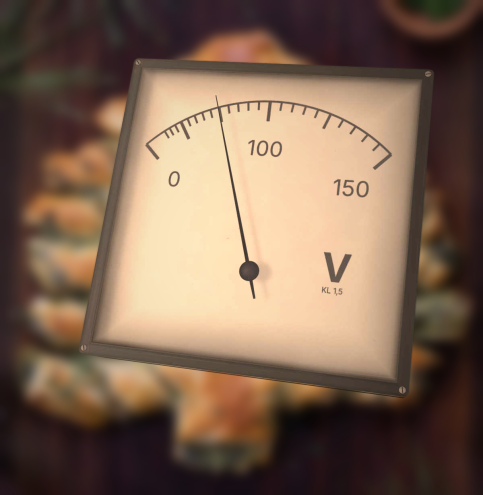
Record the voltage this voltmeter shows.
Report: 75 V
